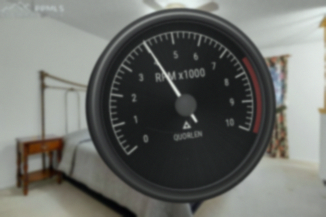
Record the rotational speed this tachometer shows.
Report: 4000 rpm
